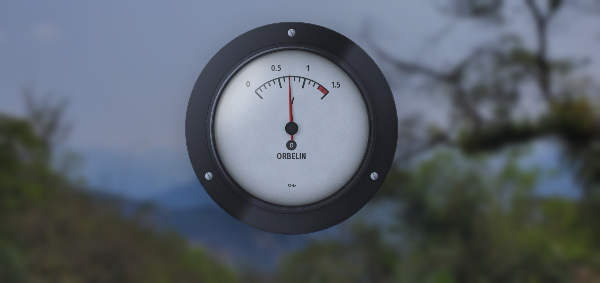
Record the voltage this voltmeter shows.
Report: 0.7 V
